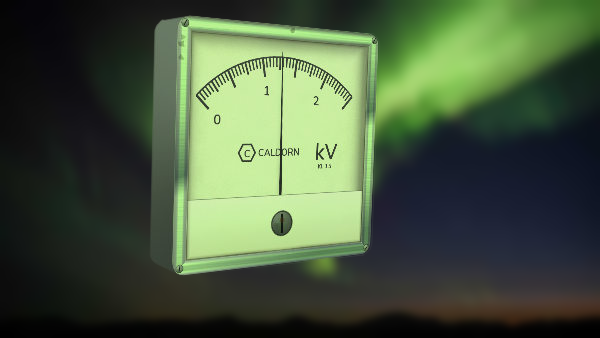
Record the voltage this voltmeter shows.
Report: 1.25 kV
